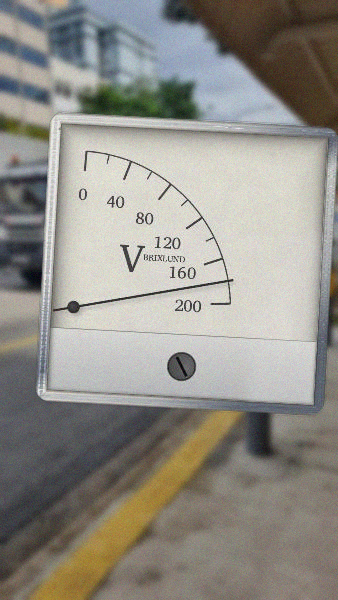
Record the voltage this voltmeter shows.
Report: 180 V
